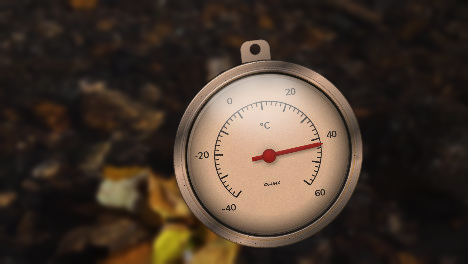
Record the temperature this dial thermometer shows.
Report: 42 °C
